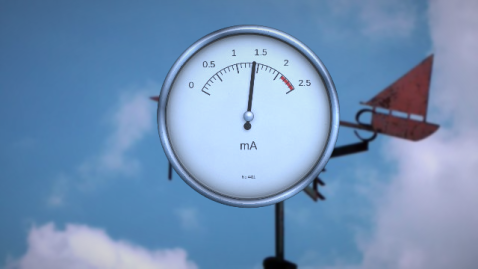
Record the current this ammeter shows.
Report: 1.4 mA
